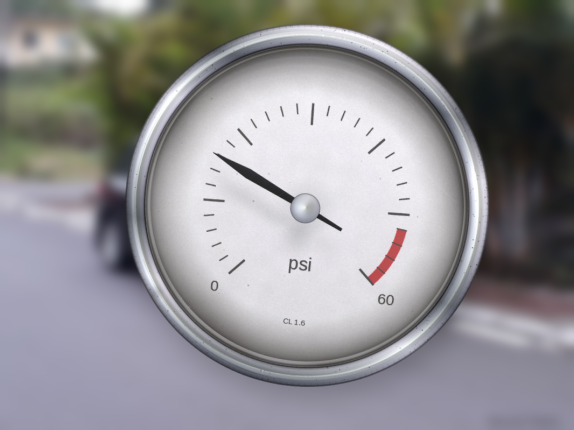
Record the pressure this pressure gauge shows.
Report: 16 psi
